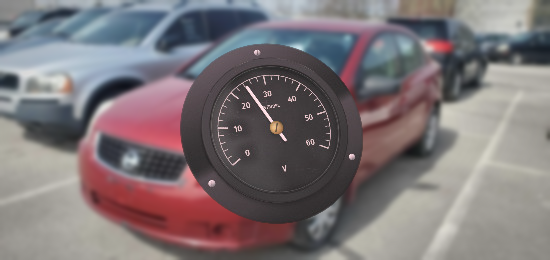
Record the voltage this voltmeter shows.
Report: 24 V
